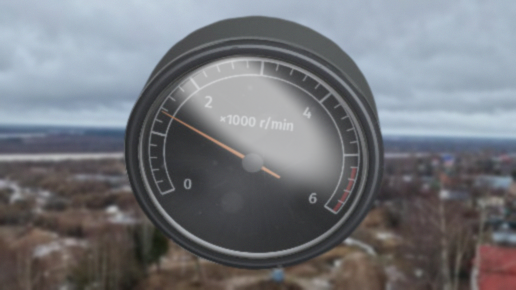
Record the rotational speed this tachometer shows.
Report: 1400 rpm
